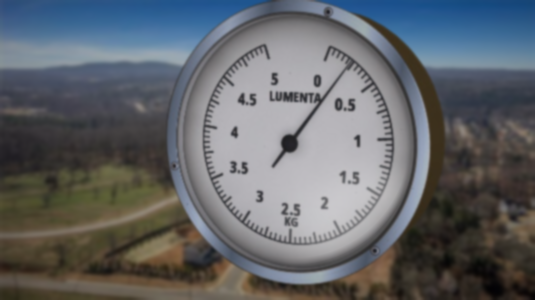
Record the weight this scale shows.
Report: 0.25 kg
